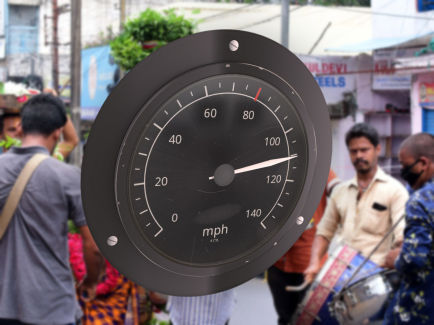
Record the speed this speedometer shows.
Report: 110 mph
